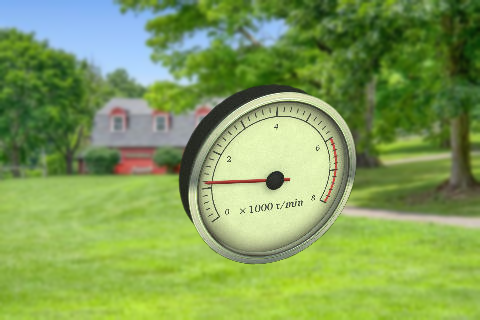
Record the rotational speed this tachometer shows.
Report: 1200 rpm
